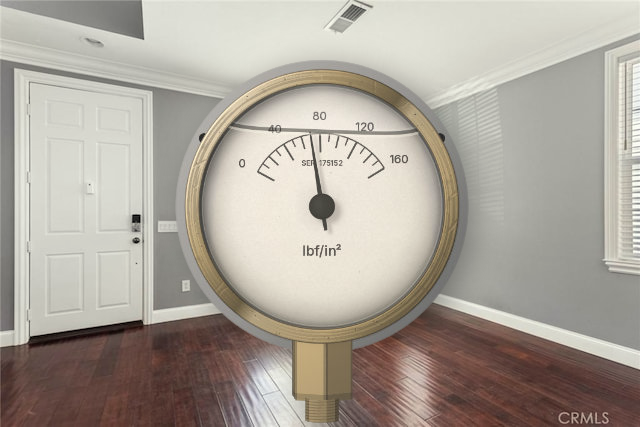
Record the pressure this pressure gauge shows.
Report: 70 psi
